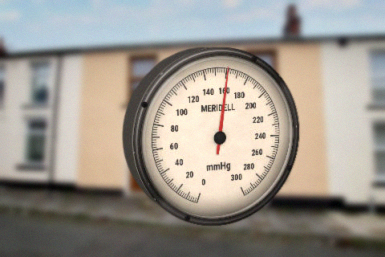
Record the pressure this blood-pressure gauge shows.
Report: 160 mmHg
